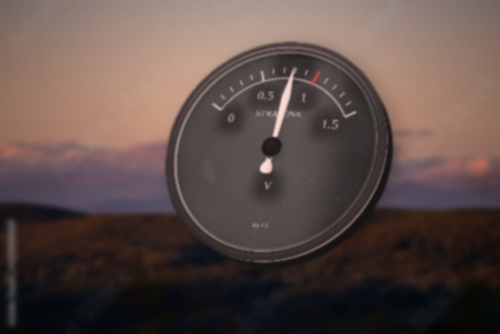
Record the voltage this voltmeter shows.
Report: 0.8 V
